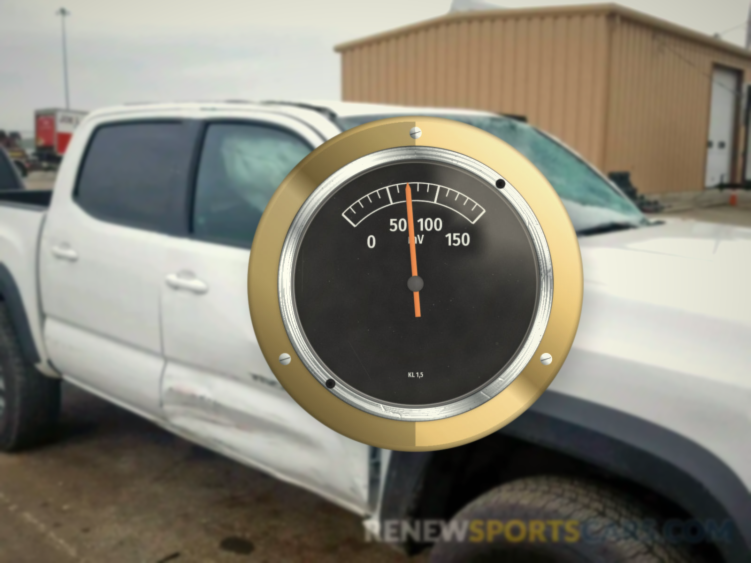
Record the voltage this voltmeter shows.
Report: 70 mV
